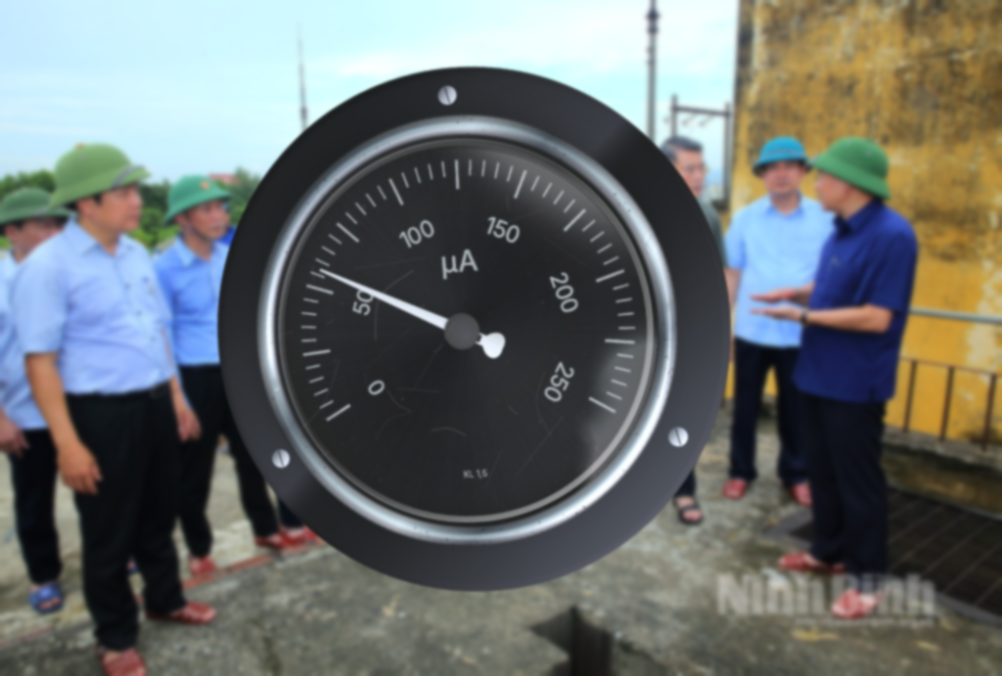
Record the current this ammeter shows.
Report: 57.5 µA
